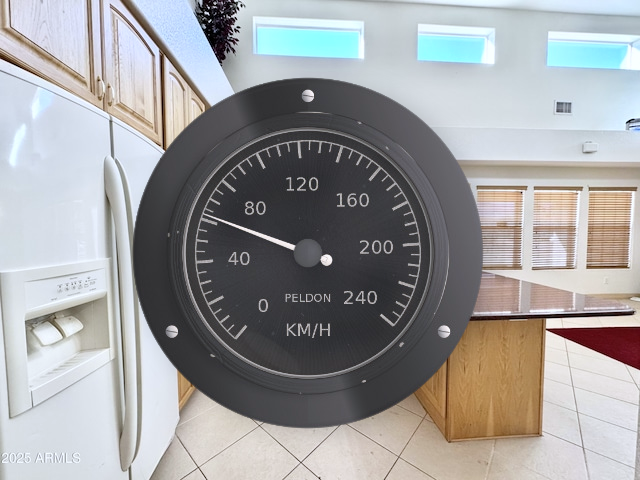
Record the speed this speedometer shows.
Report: 62.5 km/h
